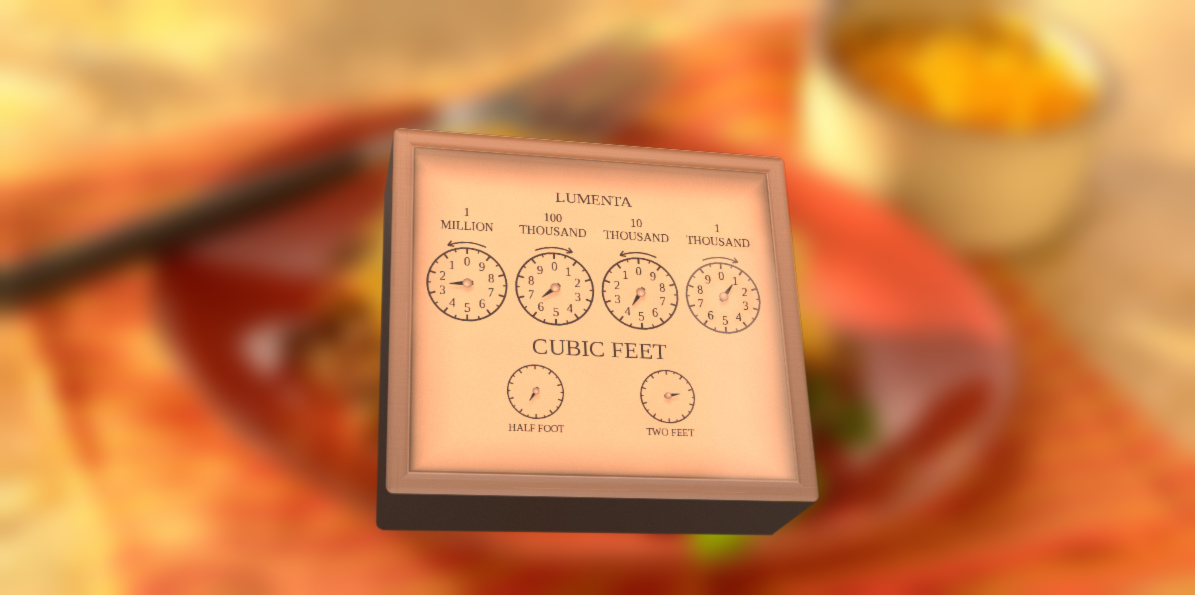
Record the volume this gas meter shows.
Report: 264100 ft³
